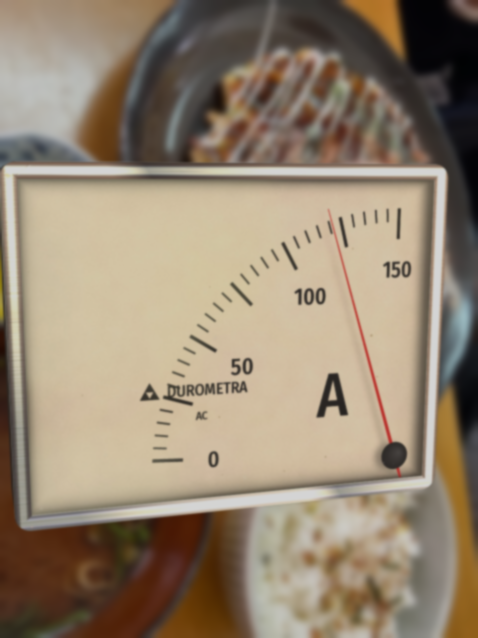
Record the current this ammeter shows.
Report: 120 A
